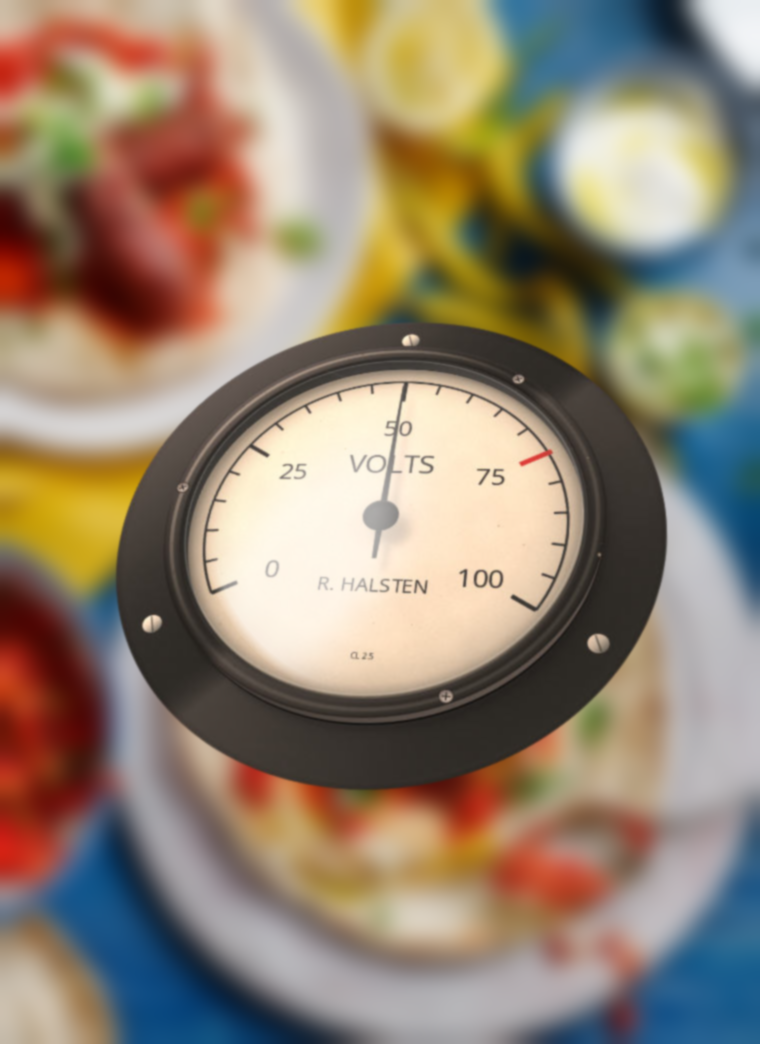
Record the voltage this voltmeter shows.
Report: 50 V
